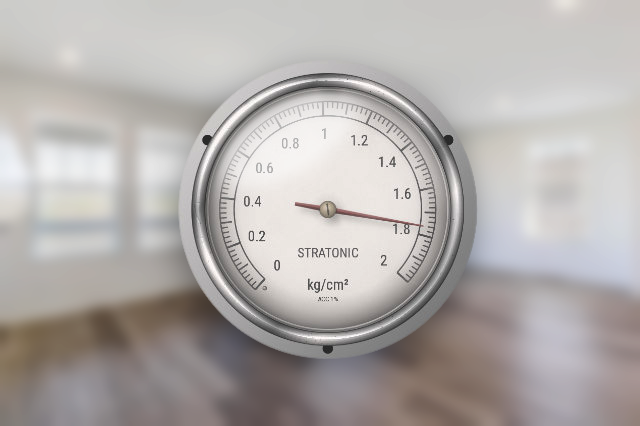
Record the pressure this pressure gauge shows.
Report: 1.76 kg/cm²
